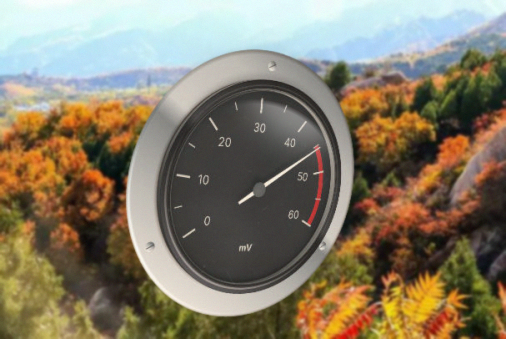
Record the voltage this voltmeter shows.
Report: 45 mV
